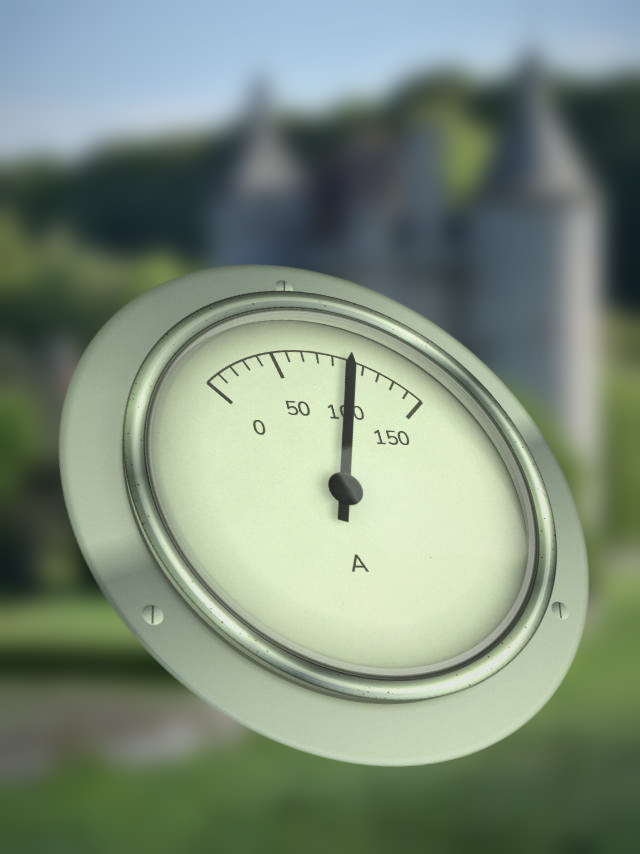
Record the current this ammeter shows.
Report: 100 A
